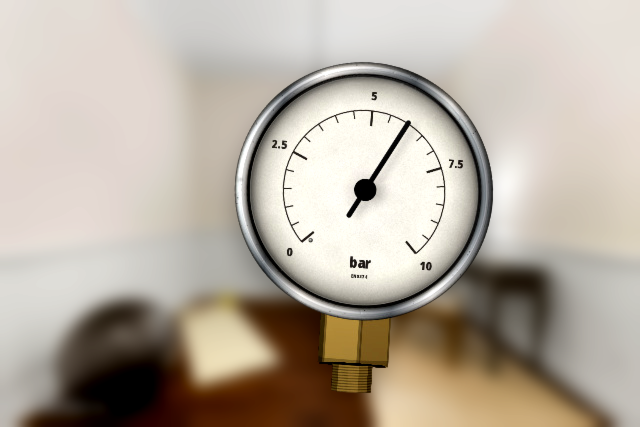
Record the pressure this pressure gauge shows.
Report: 6 bar
